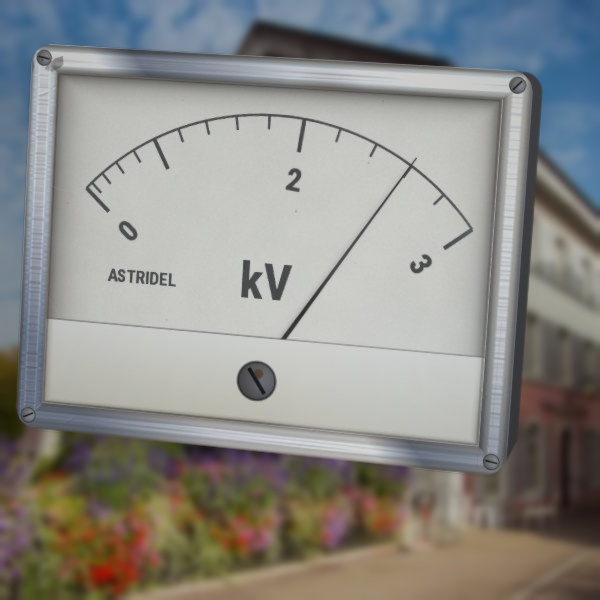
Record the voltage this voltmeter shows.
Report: 2.6 kV
